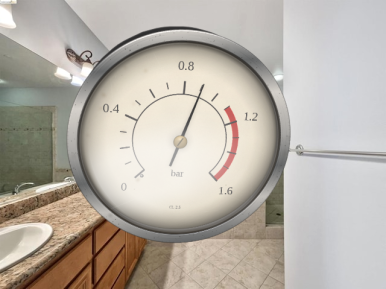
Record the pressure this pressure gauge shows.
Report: 0.9 bar
